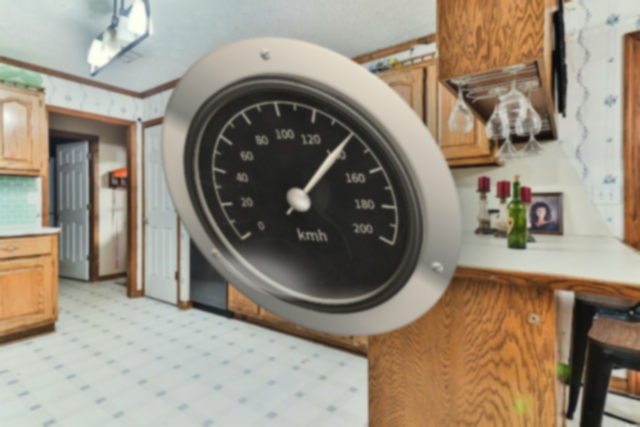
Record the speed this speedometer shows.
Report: 140 km/h
